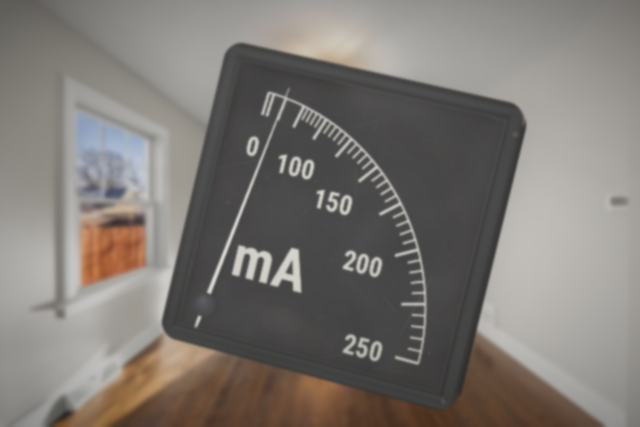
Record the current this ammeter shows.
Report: 50 mA
